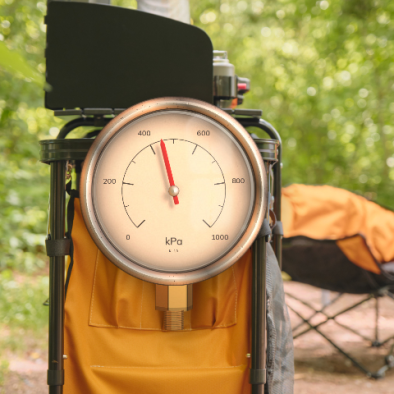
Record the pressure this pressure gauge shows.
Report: 450 kPa
